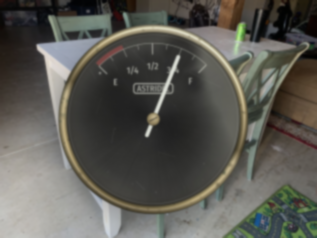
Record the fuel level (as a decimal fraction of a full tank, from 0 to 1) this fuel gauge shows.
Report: 0.75
